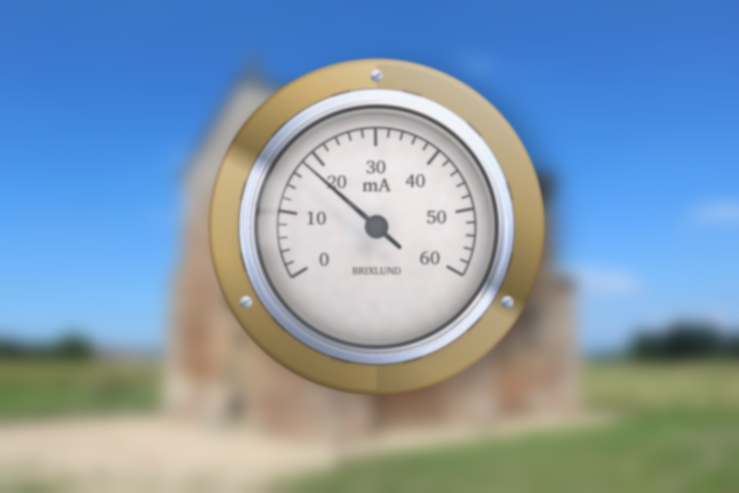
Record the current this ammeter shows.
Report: 18 mA
